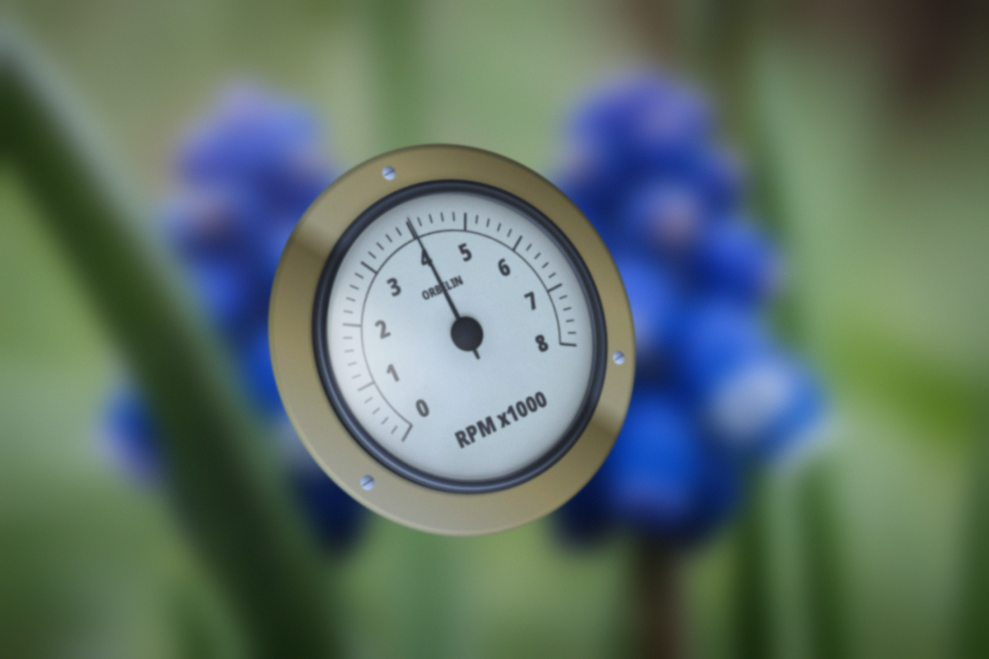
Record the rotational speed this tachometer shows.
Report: 4000 rpm
